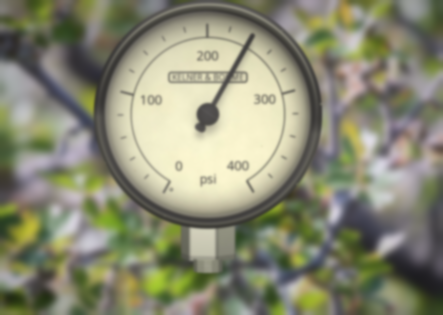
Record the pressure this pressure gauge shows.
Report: 240 psi
